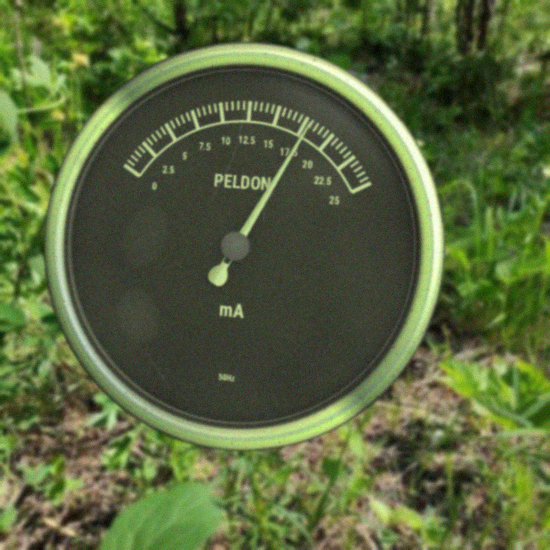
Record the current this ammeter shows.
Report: 18 mA
